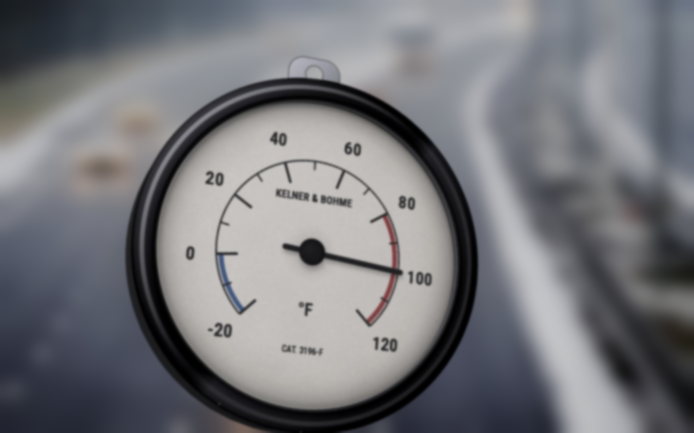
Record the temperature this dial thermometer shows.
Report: 100 °F
